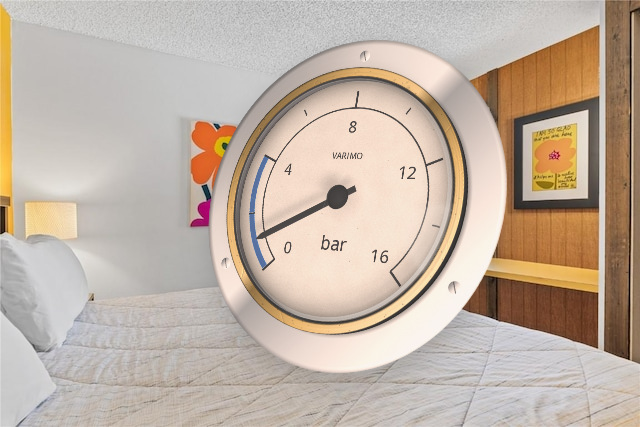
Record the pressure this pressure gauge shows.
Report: 1 bar
